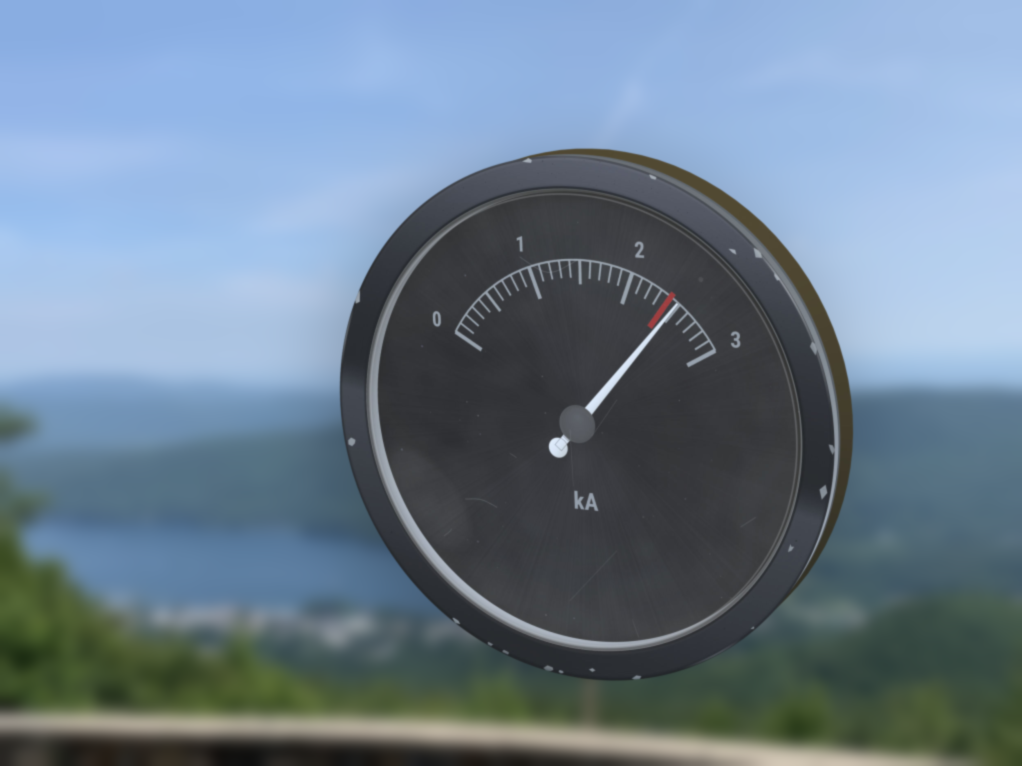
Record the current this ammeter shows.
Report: 2.5 kA
